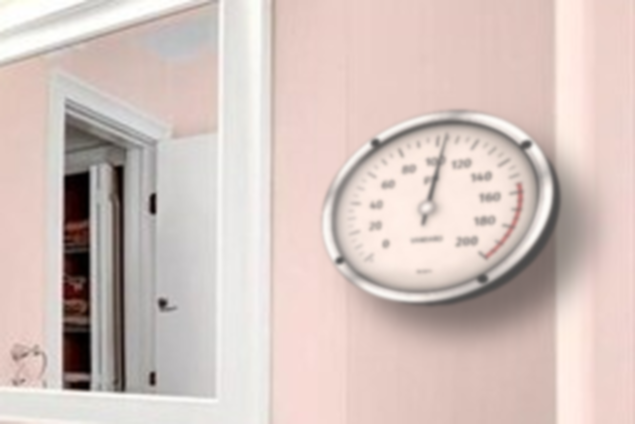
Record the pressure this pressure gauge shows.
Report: 105 psi
